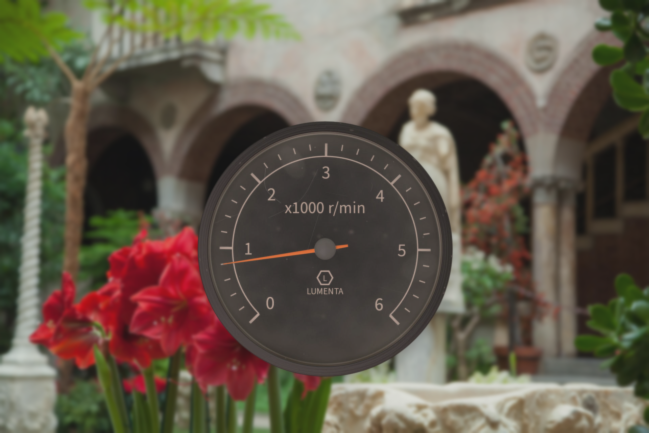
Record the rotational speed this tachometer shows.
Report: 800 rpm
